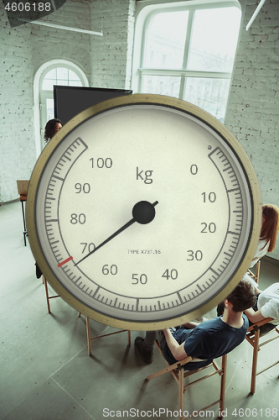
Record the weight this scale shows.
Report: 68 kg
